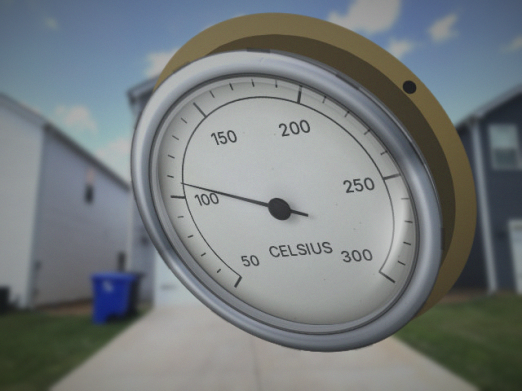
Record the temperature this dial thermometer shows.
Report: 110 °C
